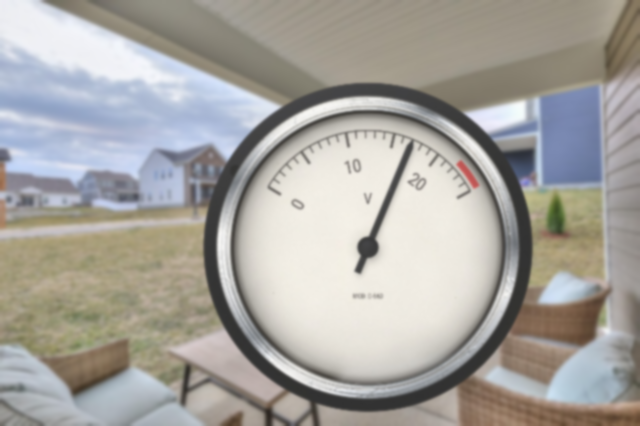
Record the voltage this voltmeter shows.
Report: 17 V
